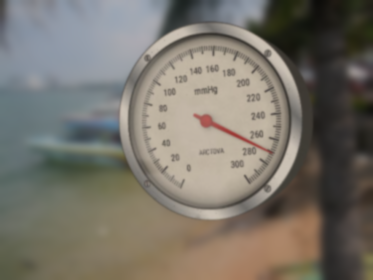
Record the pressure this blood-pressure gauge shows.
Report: 270 mmHg
